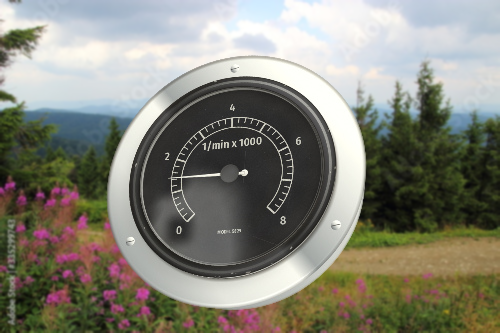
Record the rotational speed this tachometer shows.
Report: 1400 rpm
